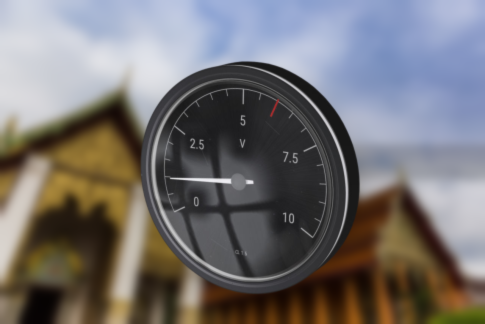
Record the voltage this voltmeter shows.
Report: 1 V
